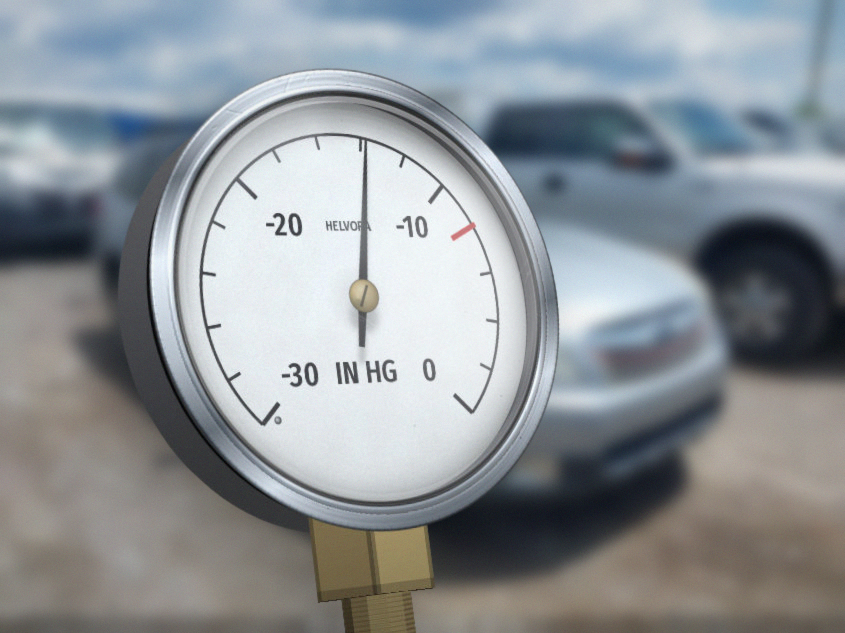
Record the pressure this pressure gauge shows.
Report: -14 inHg
